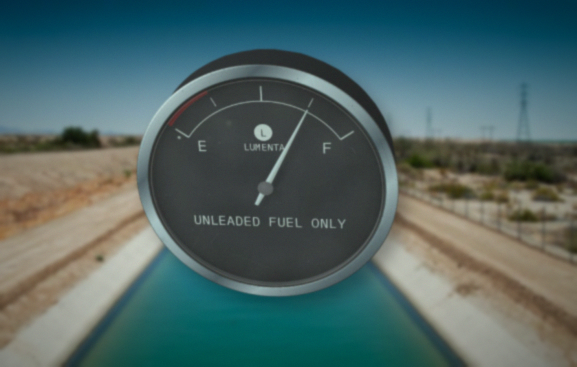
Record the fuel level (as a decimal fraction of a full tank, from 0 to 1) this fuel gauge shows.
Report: 0.75
